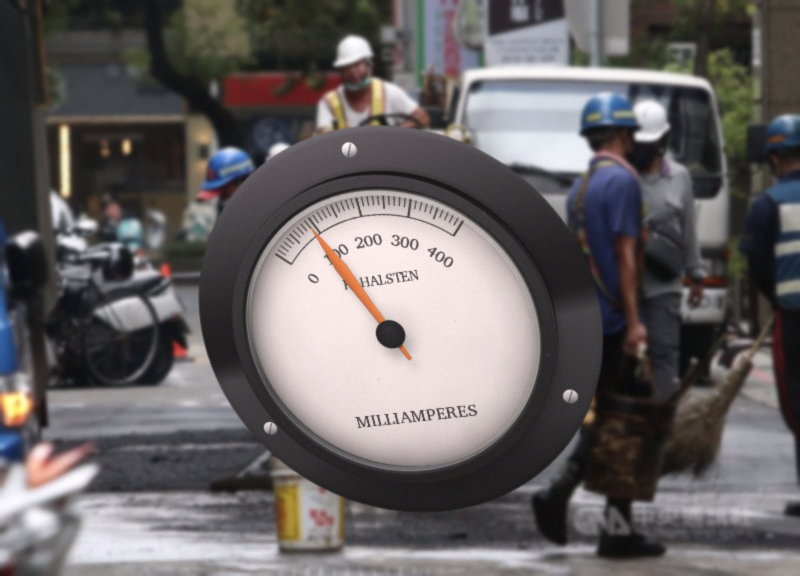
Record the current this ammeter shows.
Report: 100 mA
